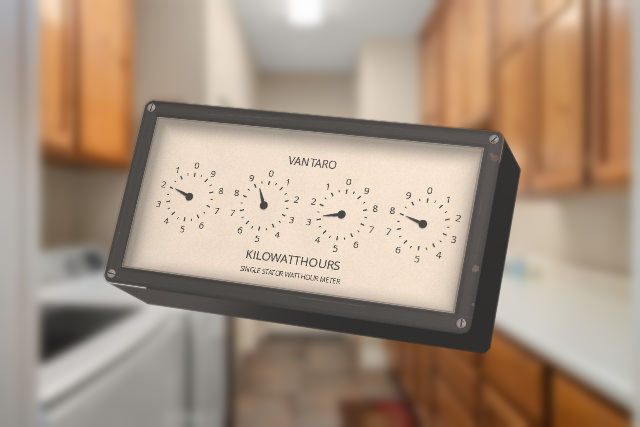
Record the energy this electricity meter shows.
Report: 1928 kWh
